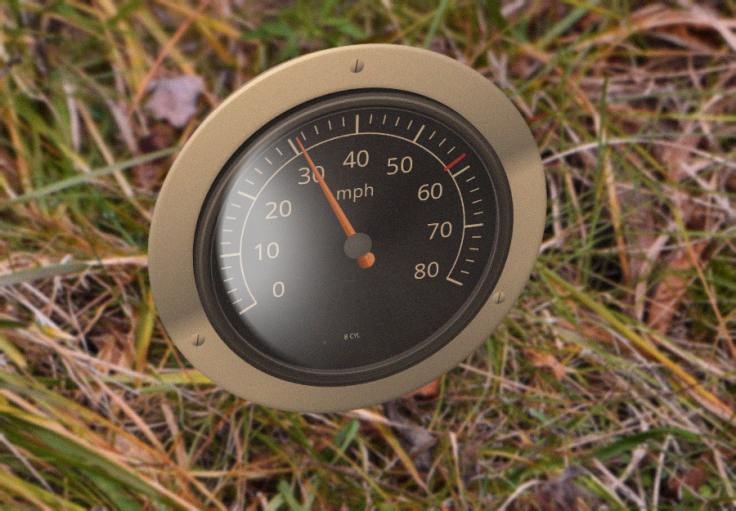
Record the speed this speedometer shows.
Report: 31 mph
